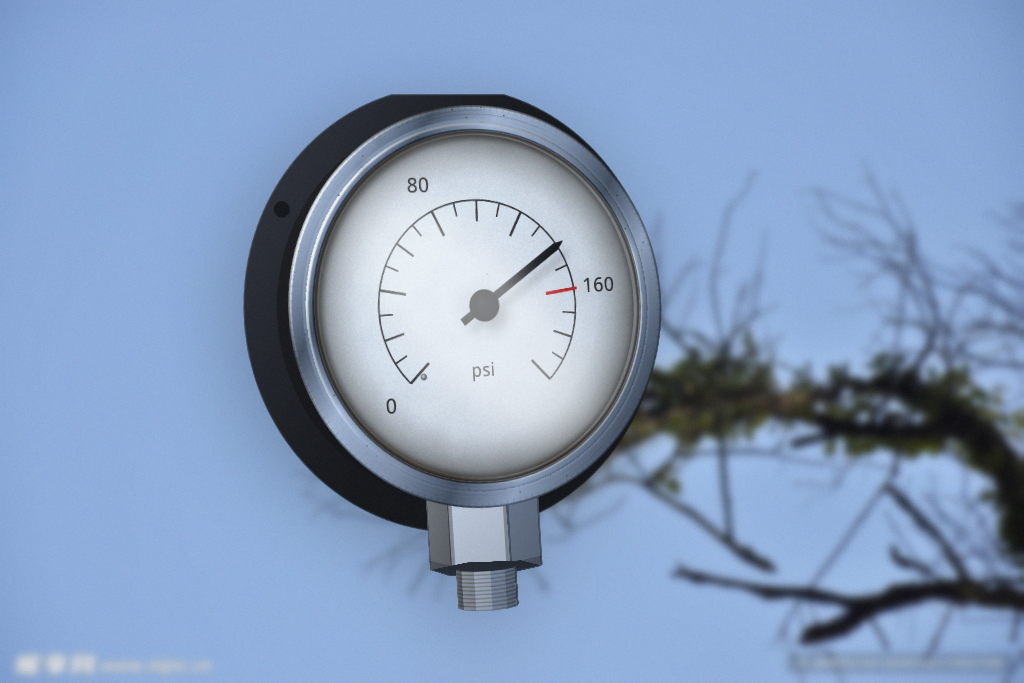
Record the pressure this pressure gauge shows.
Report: 140 psi
